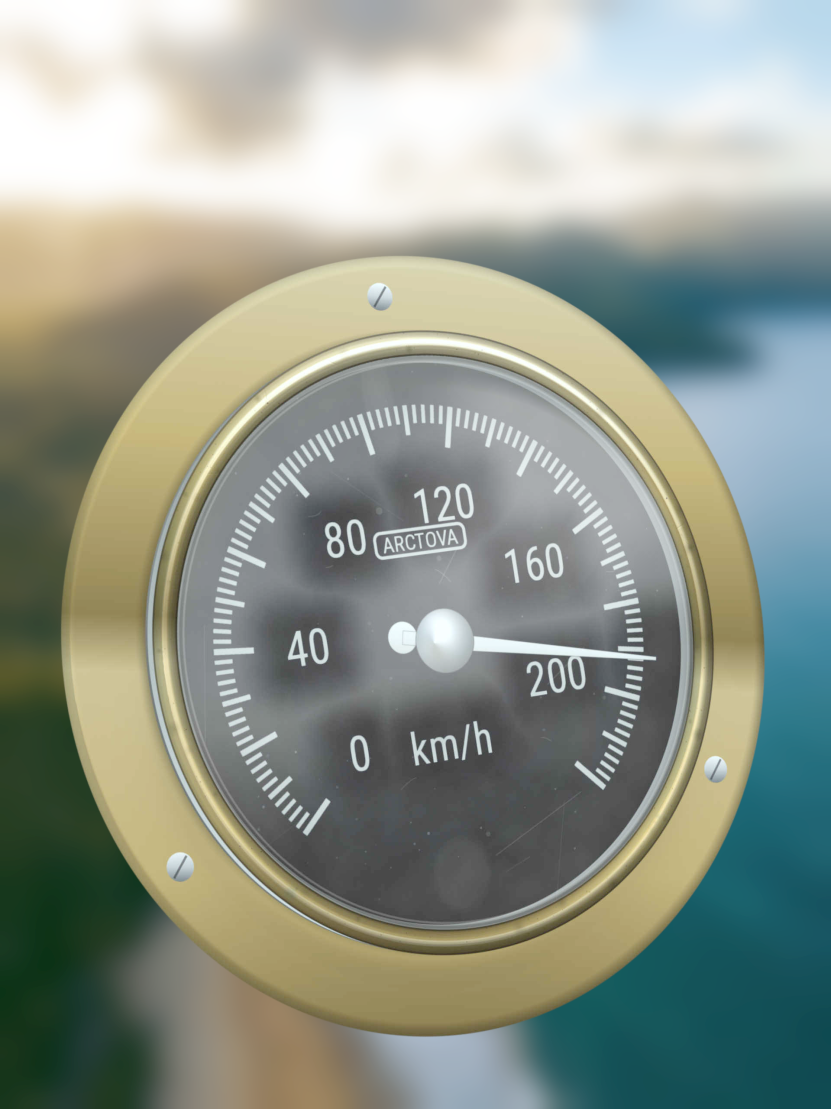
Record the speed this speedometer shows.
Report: 192 km/h
